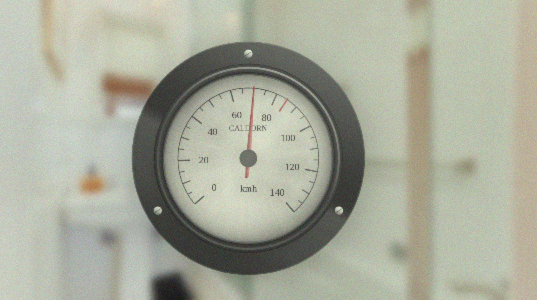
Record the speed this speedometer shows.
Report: 70 km/h
